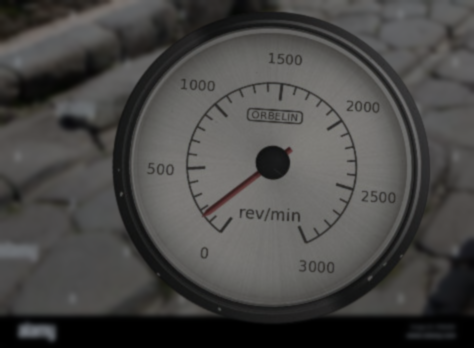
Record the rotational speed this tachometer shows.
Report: 150 rpm
